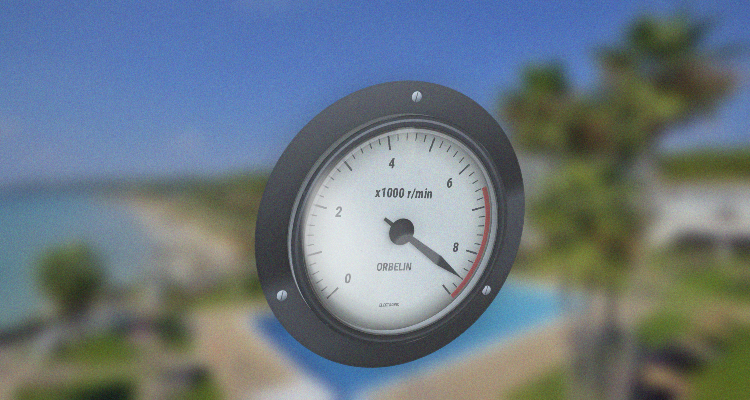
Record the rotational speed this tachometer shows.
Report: 8600 rpm
